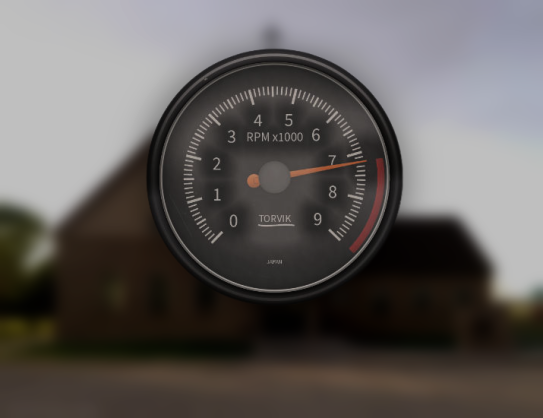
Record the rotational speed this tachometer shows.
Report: 7200 rpm
